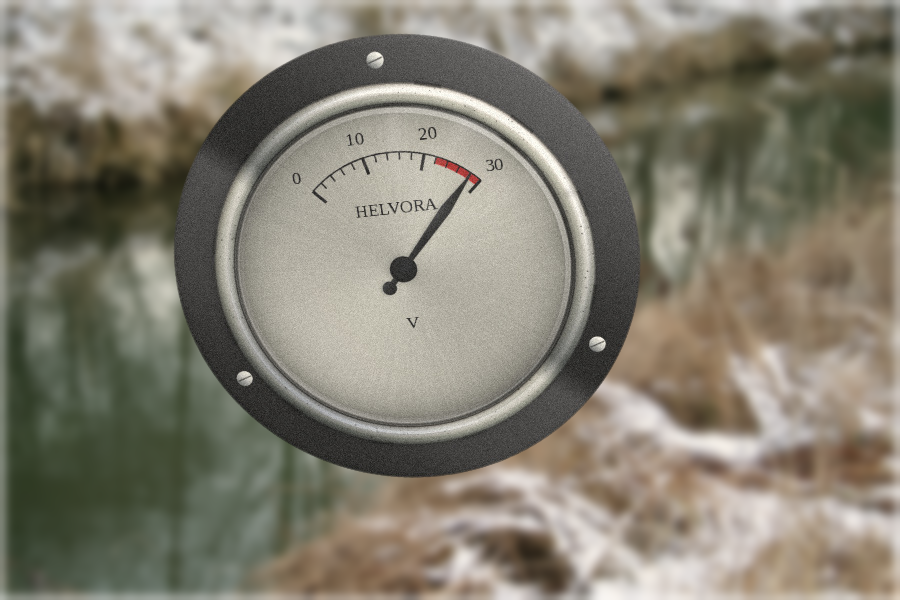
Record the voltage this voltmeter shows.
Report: 28 V
